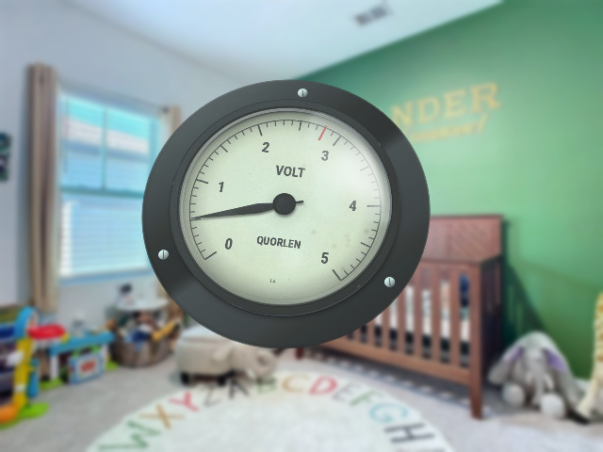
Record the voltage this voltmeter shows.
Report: 0.5 V
